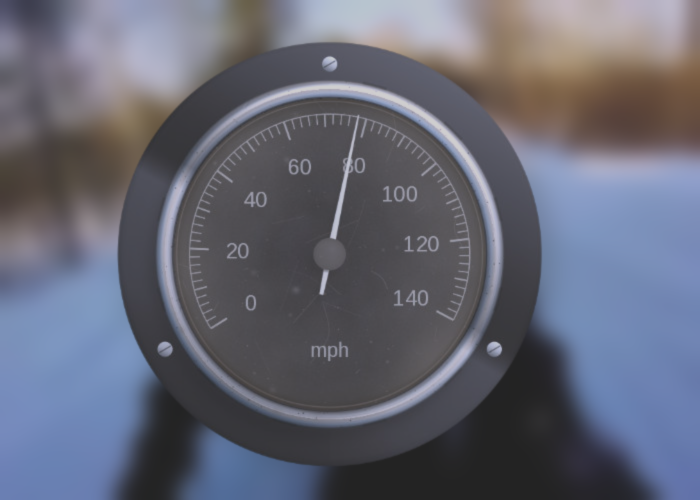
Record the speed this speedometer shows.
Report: 78 mph
